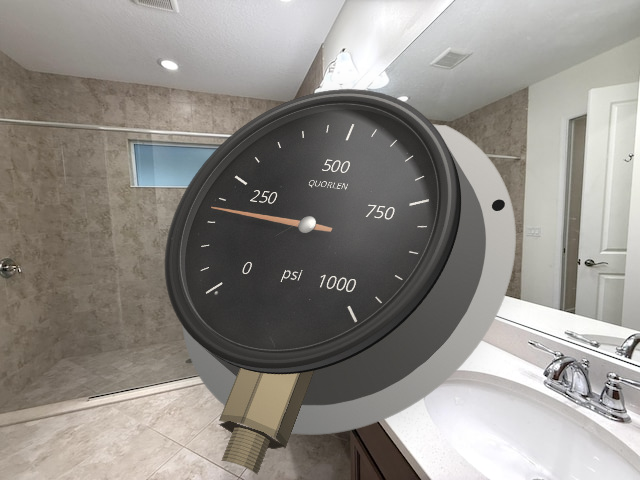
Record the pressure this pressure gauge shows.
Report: 175 psi
